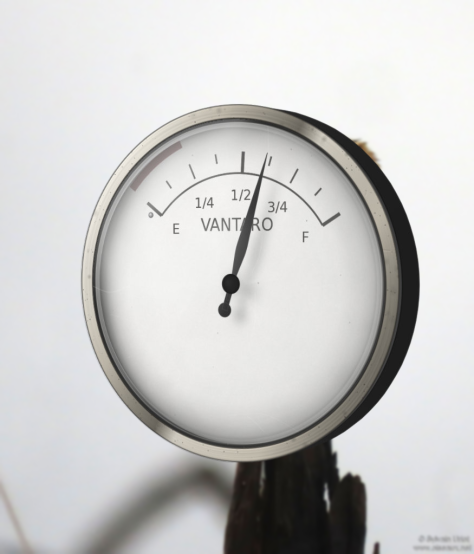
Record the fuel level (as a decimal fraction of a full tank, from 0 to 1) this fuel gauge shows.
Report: 0.625
